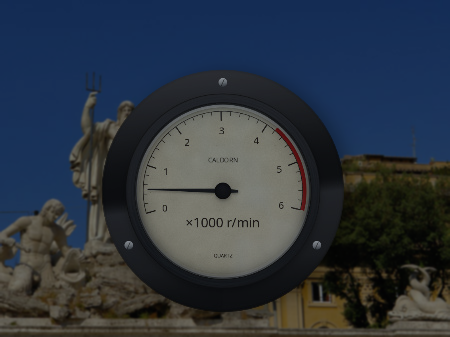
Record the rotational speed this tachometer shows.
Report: 500 rpm
